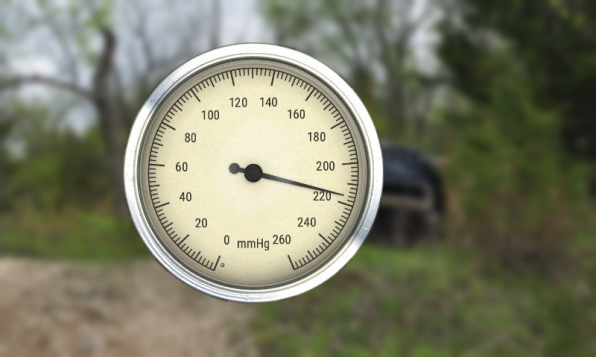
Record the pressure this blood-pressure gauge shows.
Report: 216 mmHg
